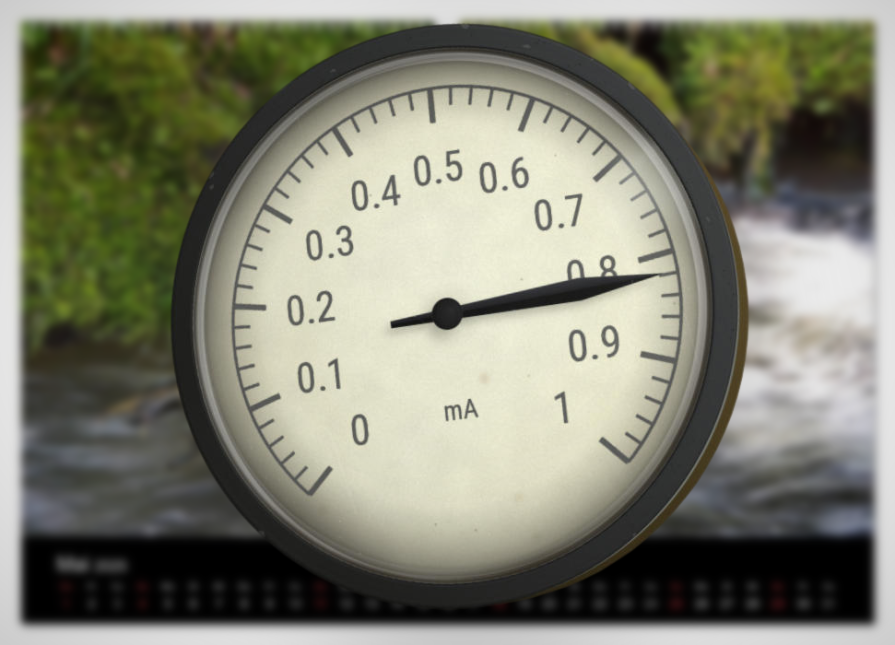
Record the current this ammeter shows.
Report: 0.82 mA
